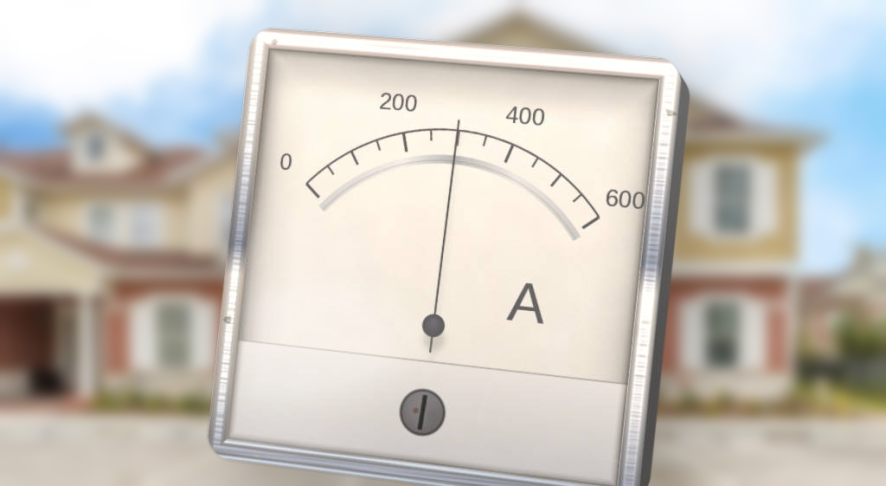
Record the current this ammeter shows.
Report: 300 A
